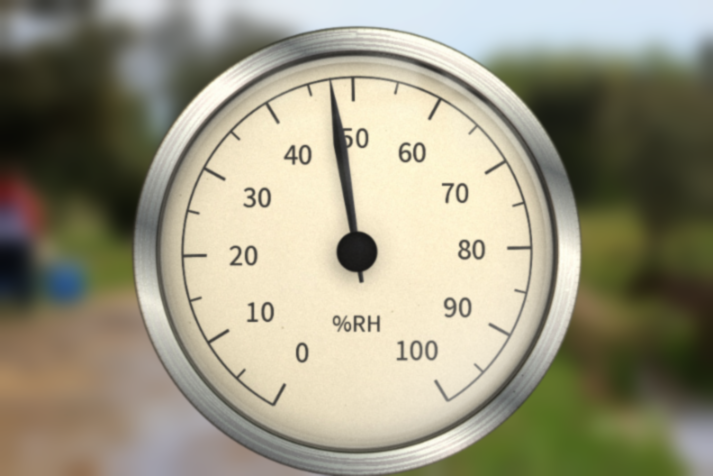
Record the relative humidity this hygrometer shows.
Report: 47.5 %
